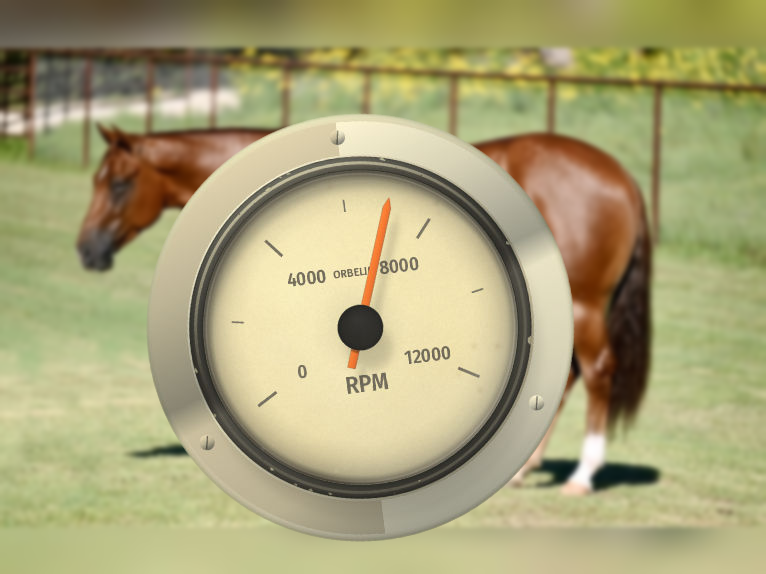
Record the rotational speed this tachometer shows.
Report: 7000 rpm
